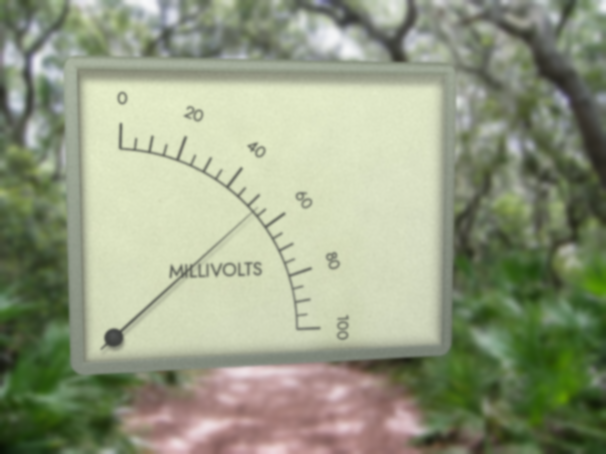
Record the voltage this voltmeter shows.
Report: 52.5 mV
